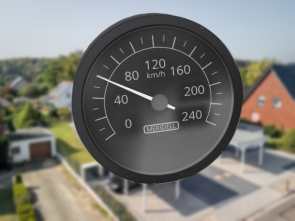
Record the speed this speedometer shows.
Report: 60 km/h
